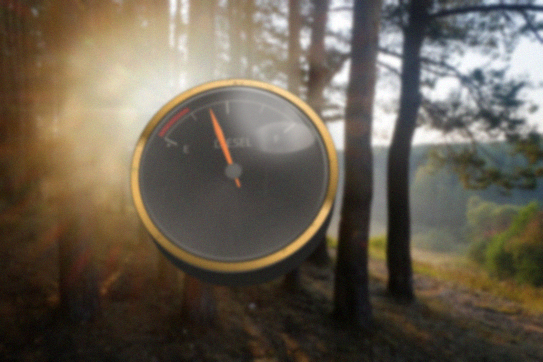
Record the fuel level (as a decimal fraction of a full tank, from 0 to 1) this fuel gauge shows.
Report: 0.375
